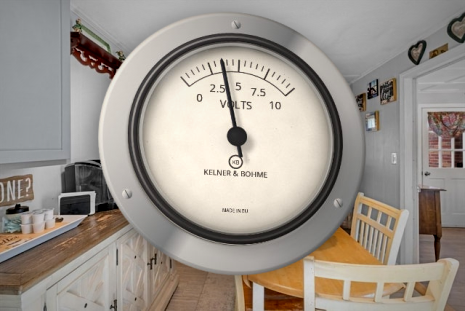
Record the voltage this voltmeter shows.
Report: 3.5 V
